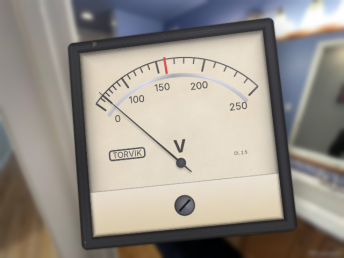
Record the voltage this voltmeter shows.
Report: 50 V
